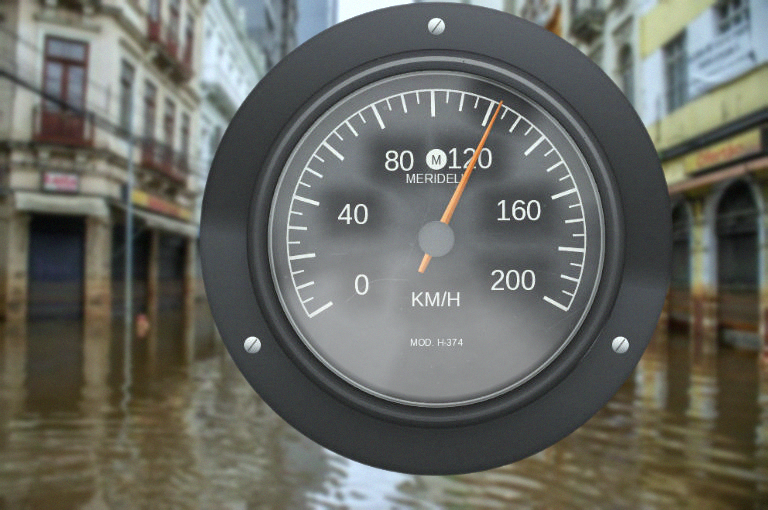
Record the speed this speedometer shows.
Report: 122.5 km/h
